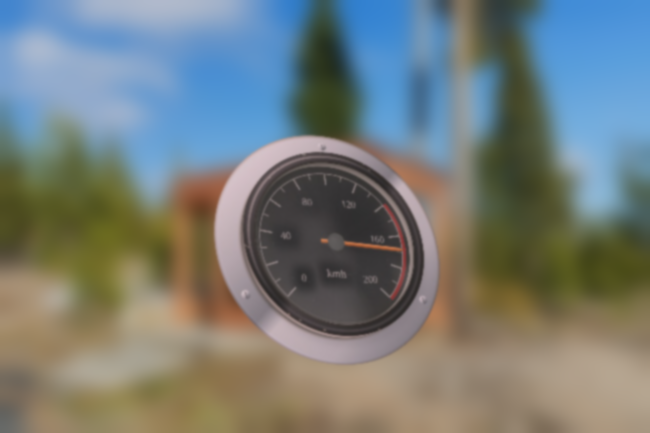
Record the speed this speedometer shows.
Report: 170 km/h
